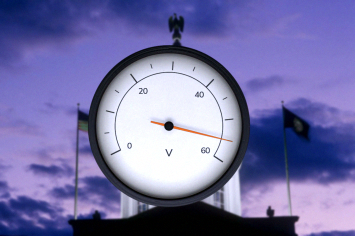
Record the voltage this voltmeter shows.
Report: 55 V
